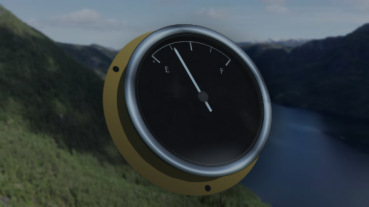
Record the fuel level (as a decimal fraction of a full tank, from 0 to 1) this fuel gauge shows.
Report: 0.25
